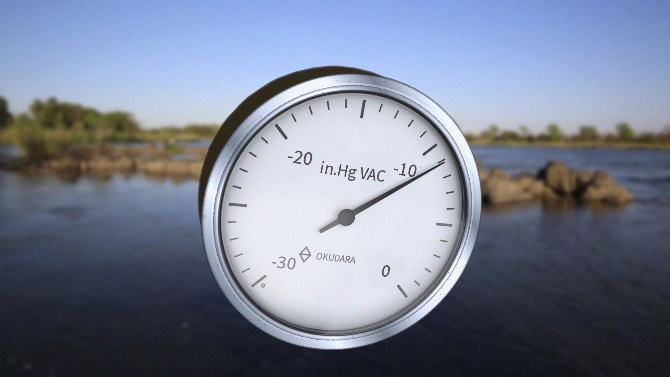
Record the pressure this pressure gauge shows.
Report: -9 inHg
